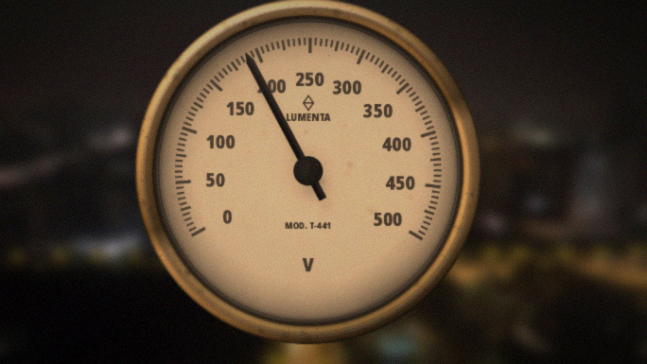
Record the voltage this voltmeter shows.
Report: 190 V
